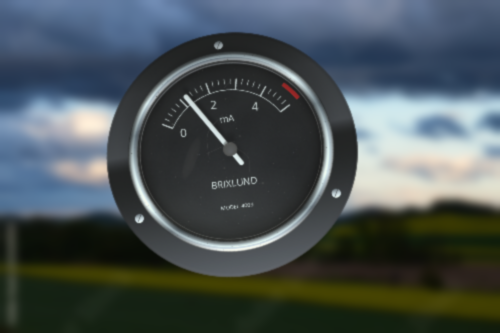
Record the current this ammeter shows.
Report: 1.2 mA
